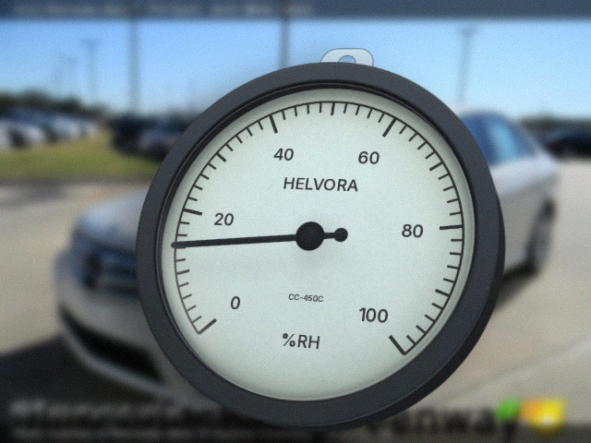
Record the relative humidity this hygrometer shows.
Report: 14 %
